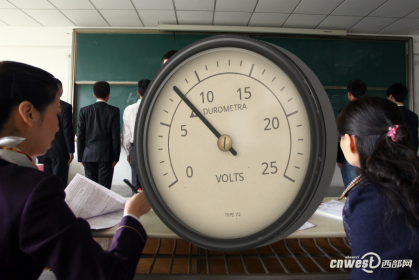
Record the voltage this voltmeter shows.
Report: 8 V
